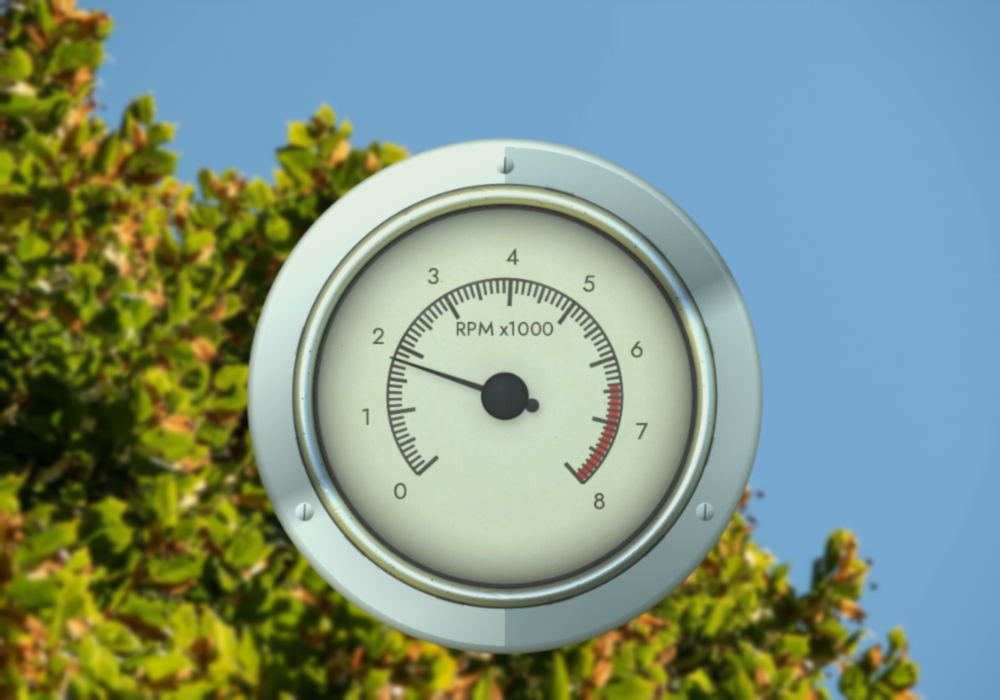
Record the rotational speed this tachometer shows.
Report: 1800 rpm
